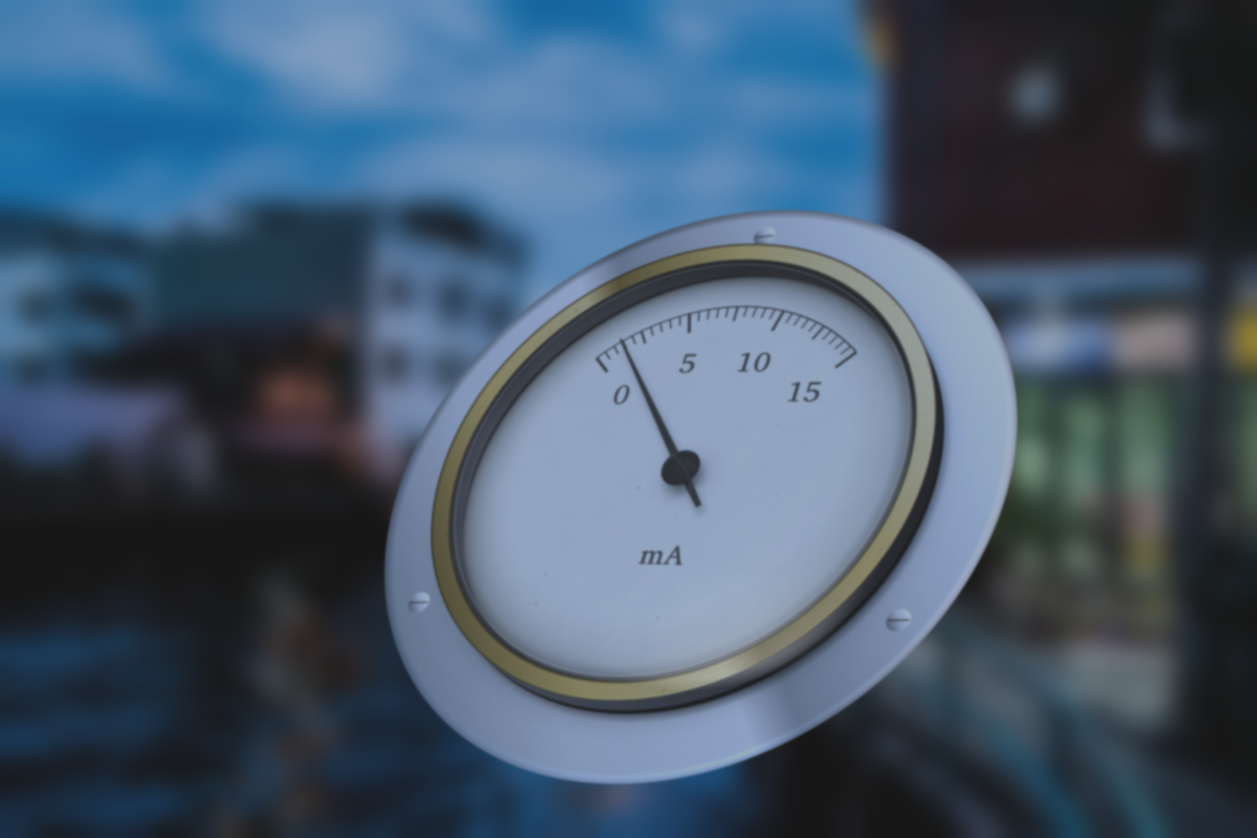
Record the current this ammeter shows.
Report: 1.5 mA
